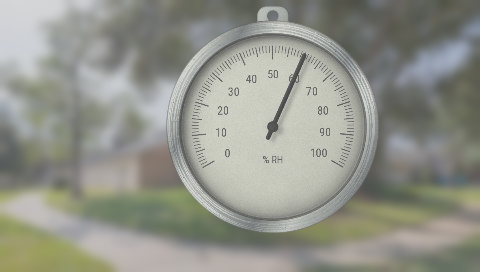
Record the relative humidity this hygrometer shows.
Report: 60 %
